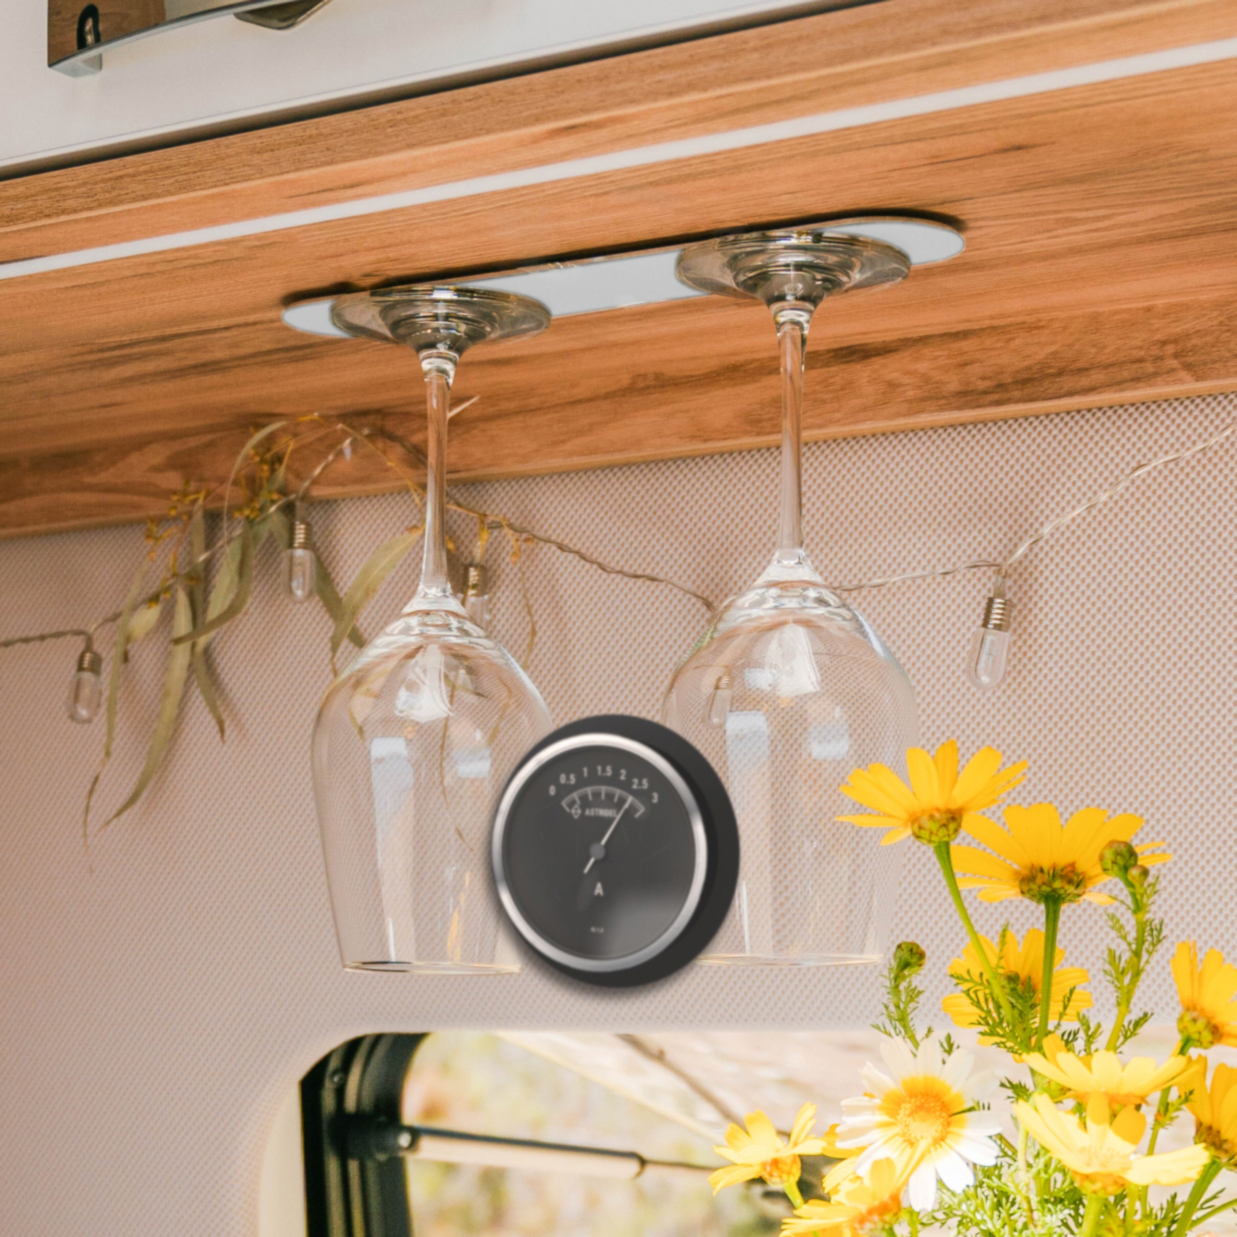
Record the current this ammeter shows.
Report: 2.5 A
